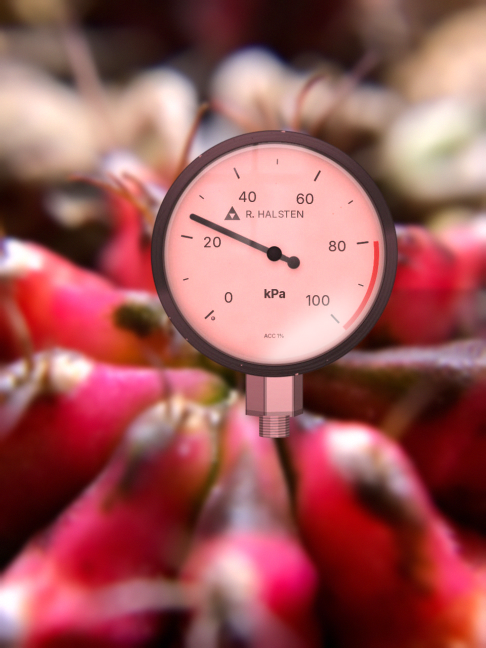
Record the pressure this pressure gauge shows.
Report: 25 kPa
